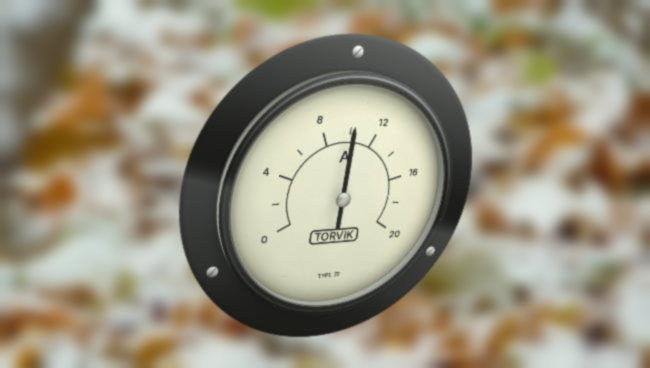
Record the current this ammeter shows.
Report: 10 A
